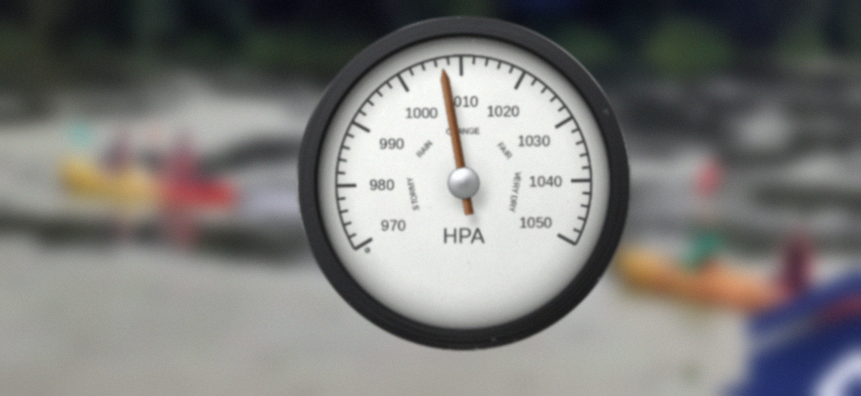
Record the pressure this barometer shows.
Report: 1007 hPa
